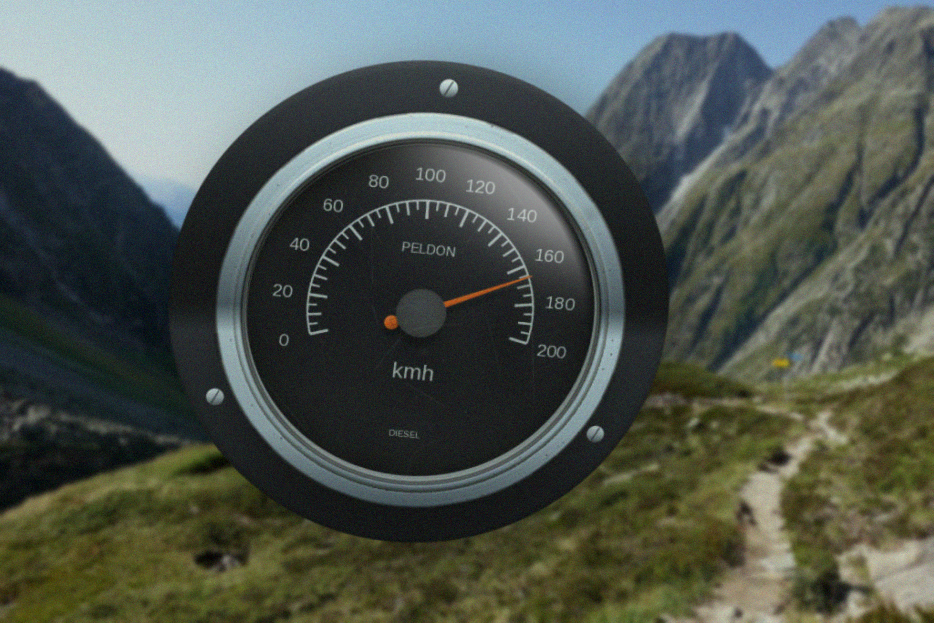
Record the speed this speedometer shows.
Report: 165 km/h
